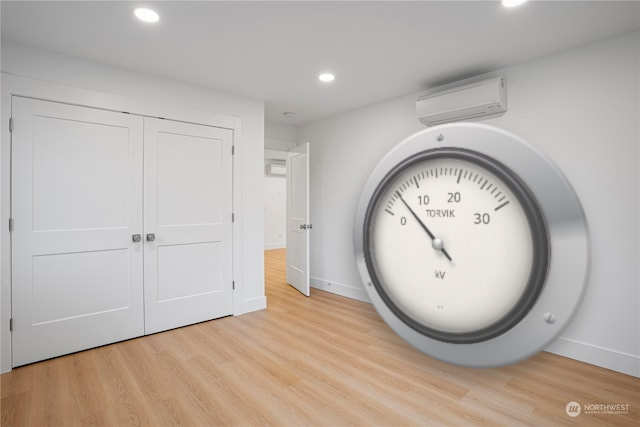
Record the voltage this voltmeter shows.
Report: 5 kV
